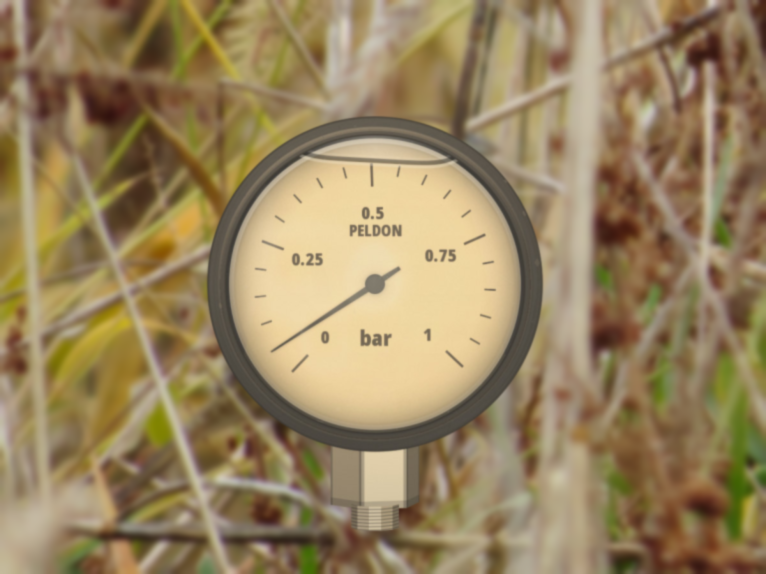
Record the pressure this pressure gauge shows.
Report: 0.05 bar
